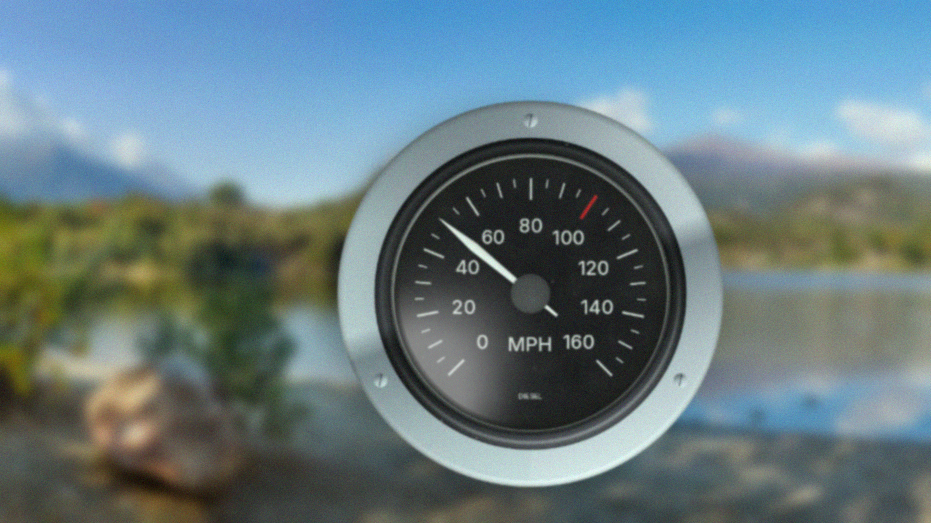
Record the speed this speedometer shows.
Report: 50 mph
